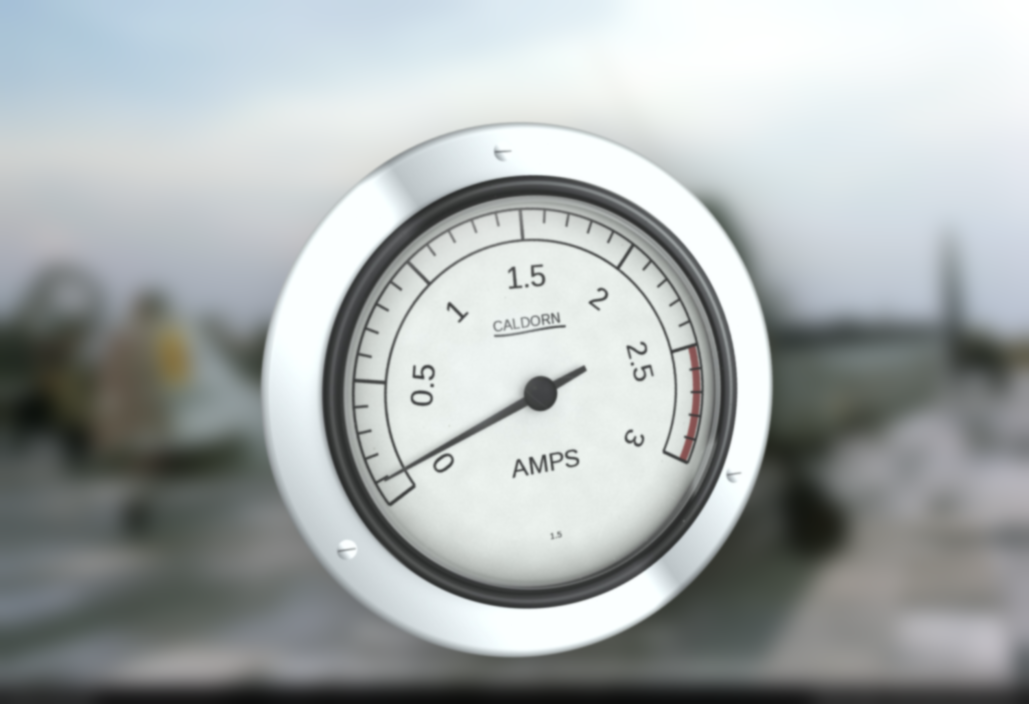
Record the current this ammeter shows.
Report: 0.1 A
